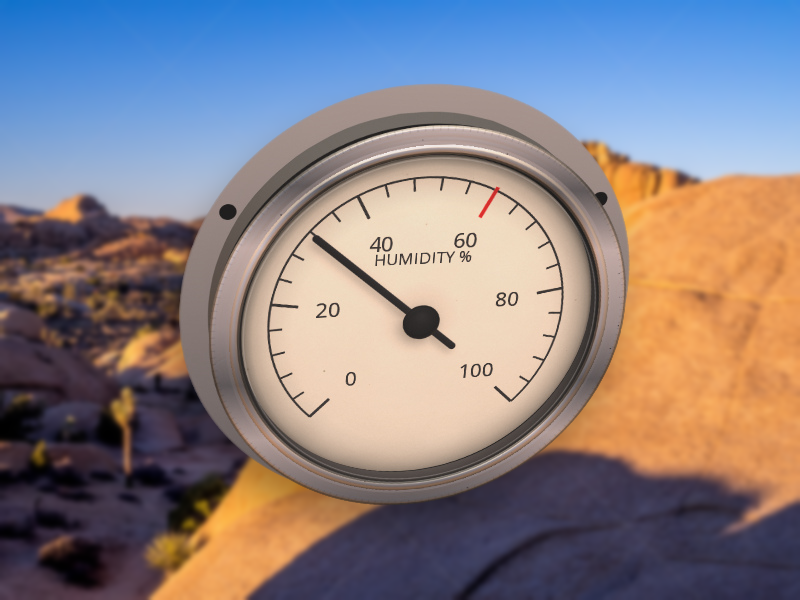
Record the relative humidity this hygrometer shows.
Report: 32 %
